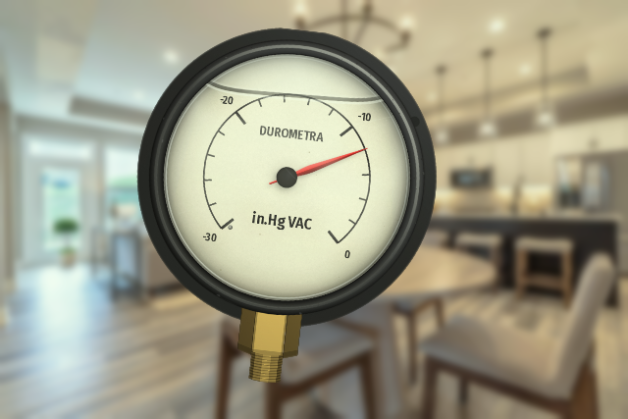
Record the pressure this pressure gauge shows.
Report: -8 inHg
